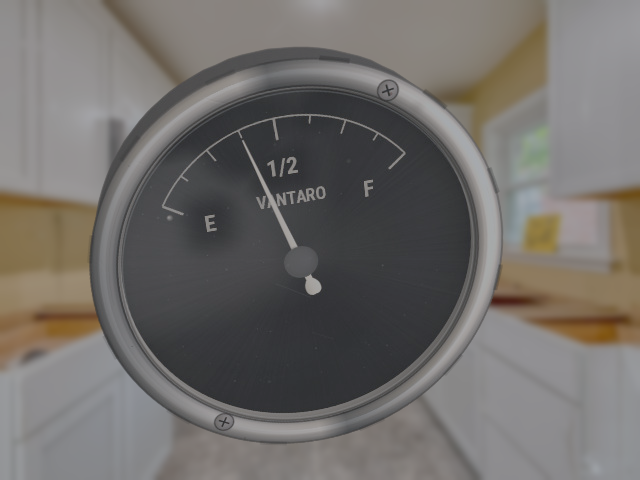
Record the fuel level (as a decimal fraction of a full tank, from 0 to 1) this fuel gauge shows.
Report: 0.375
